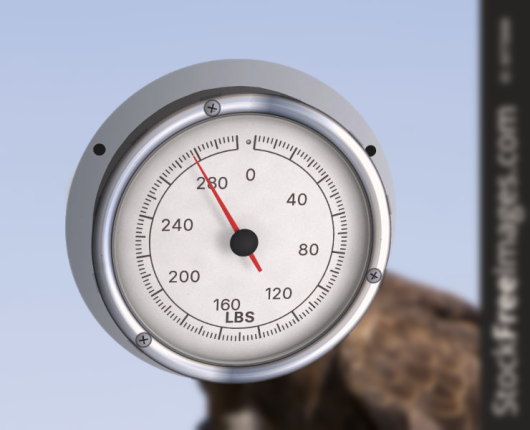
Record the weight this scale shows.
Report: 278 lb
